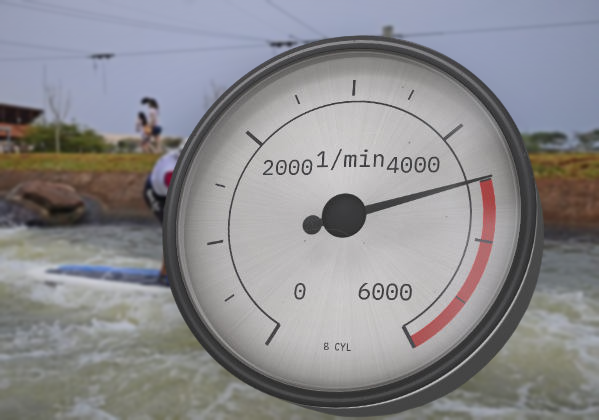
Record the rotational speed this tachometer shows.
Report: 4500 rpm
